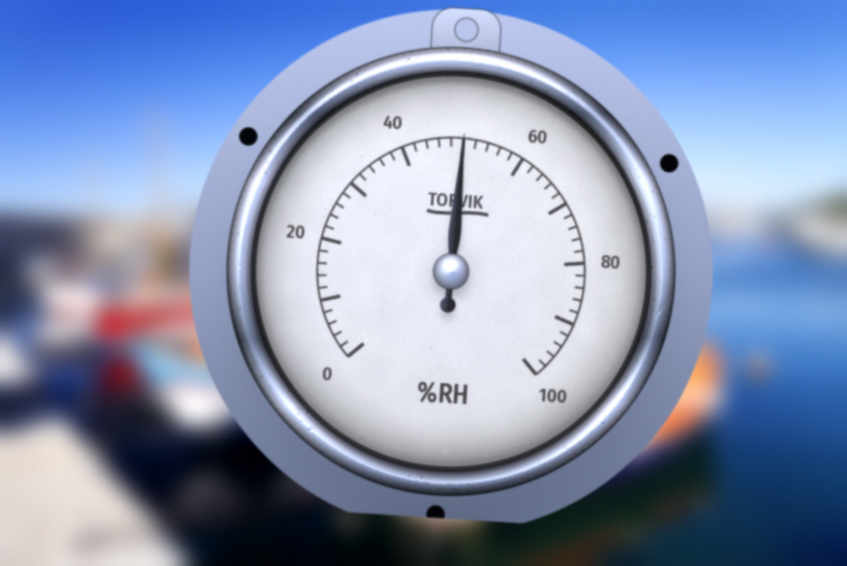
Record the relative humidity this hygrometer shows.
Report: 50 %
